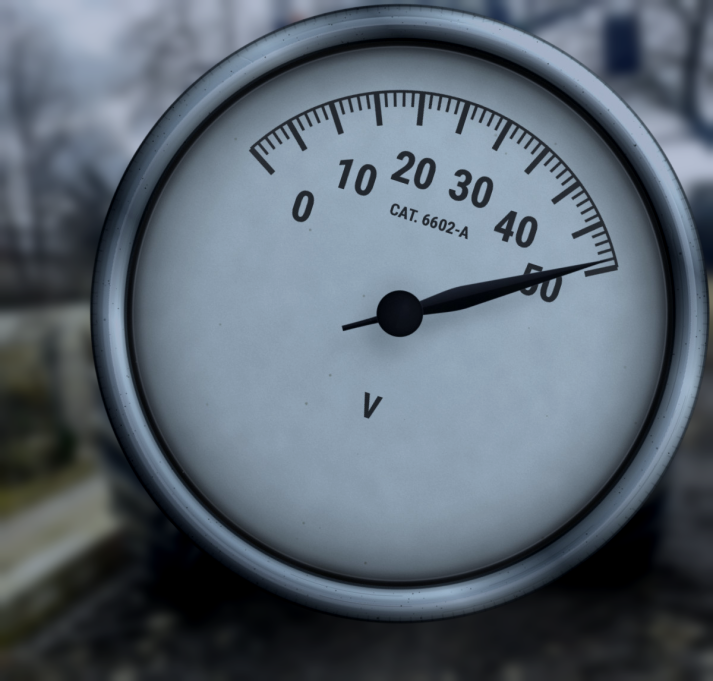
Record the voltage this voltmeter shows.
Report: 49 V
